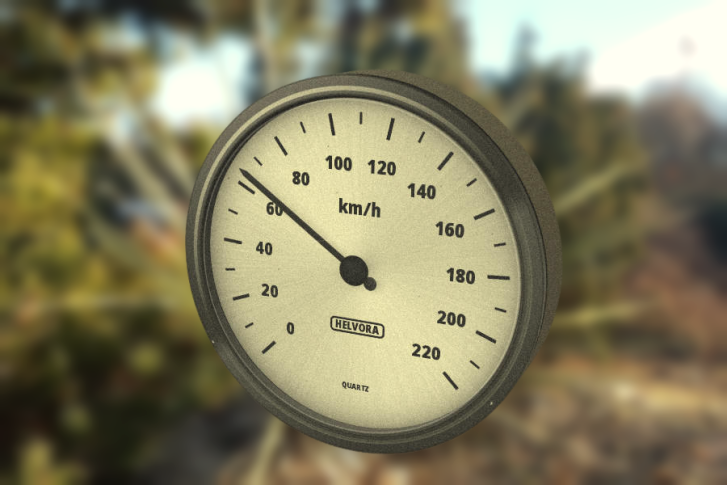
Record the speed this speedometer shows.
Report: 65 km/h
